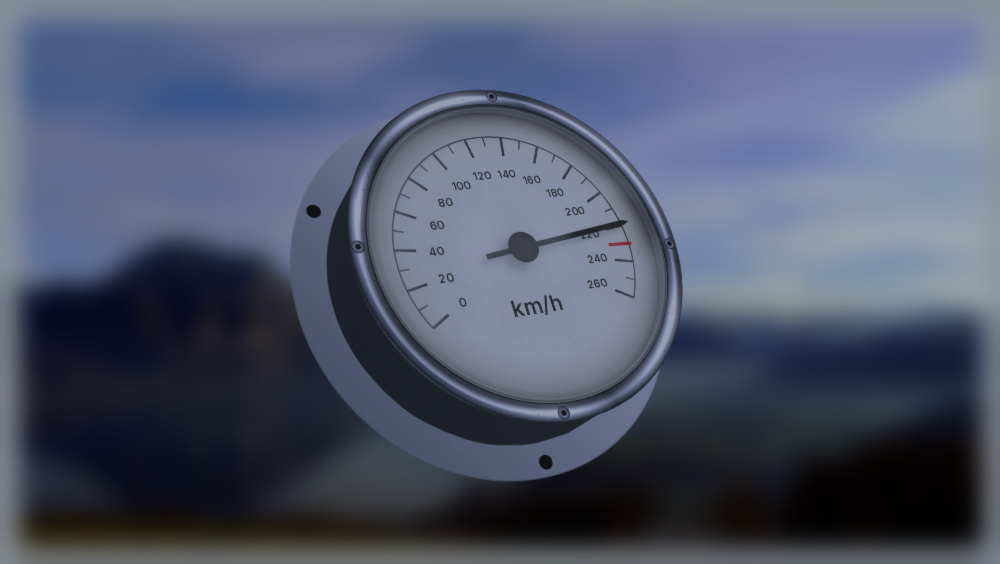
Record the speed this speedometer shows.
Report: 220 km/h
